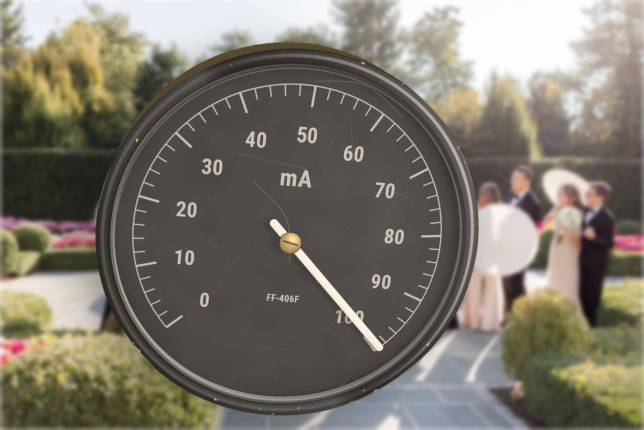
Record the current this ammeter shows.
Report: 99 mA
